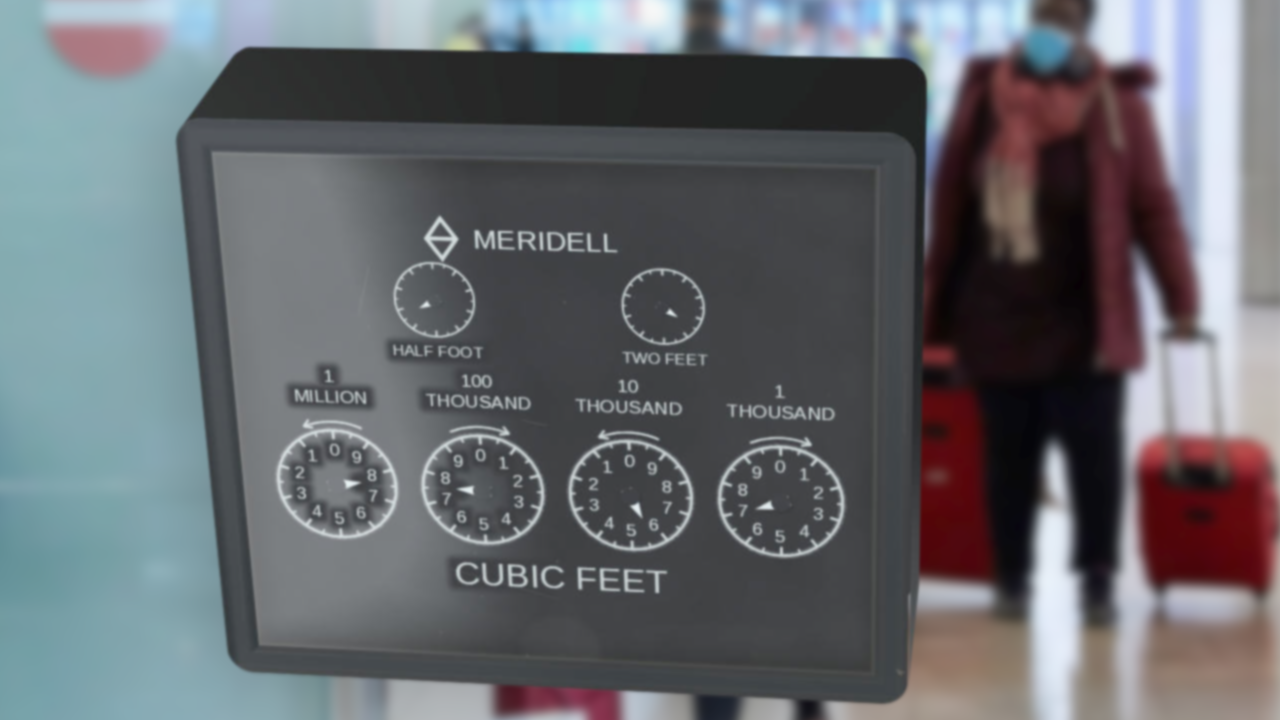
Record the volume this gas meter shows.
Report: 775700 ft³
